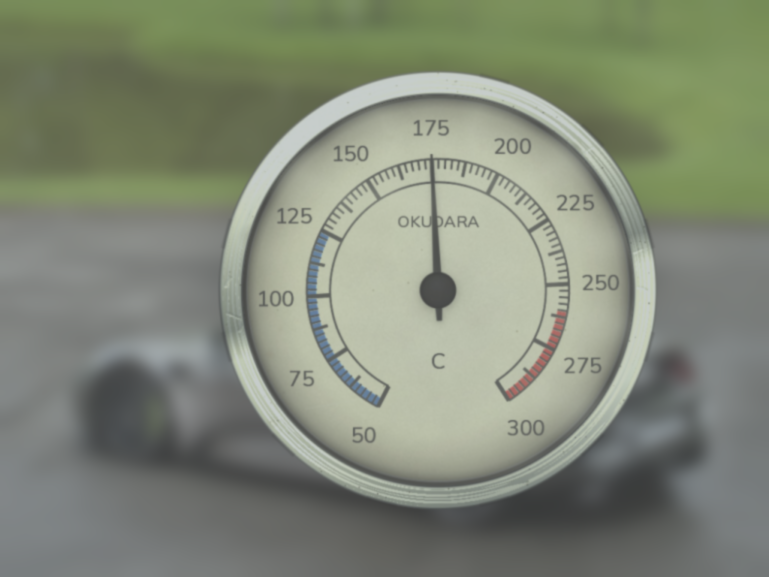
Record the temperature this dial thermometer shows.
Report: 175 °C
